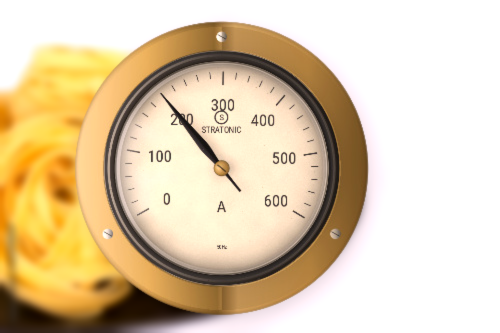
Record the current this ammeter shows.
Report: 200 A
